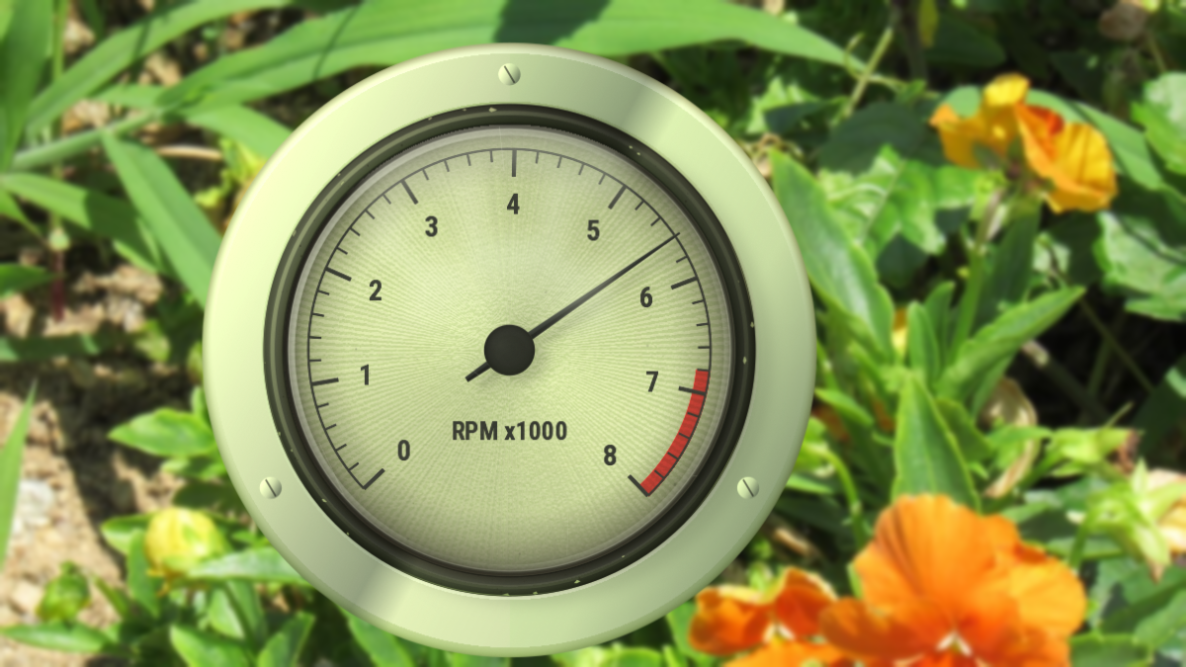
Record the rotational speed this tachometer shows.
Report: 5600 rpm
